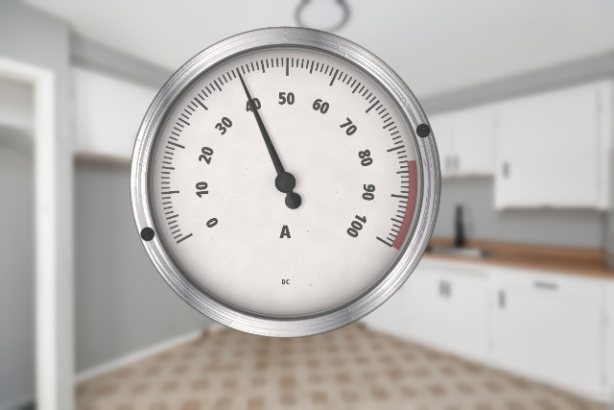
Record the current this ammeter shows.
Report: 40 A
